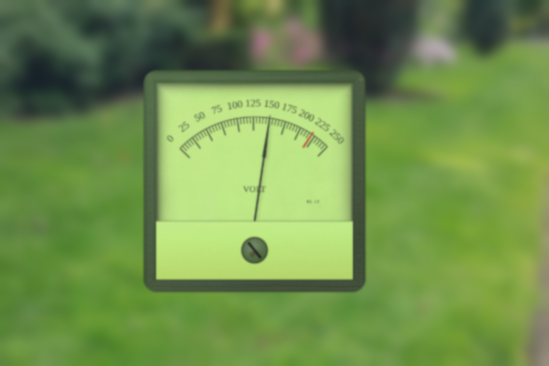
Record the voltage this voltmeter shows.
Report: 150 V
